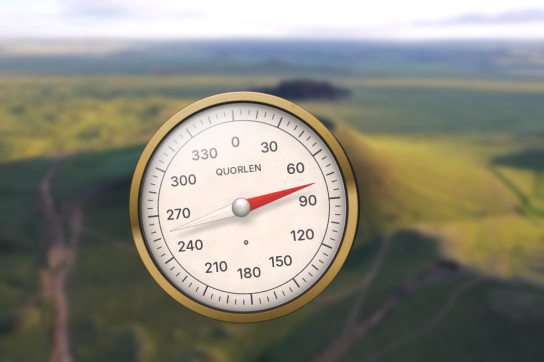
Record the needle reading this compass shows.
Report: 77.5 °
